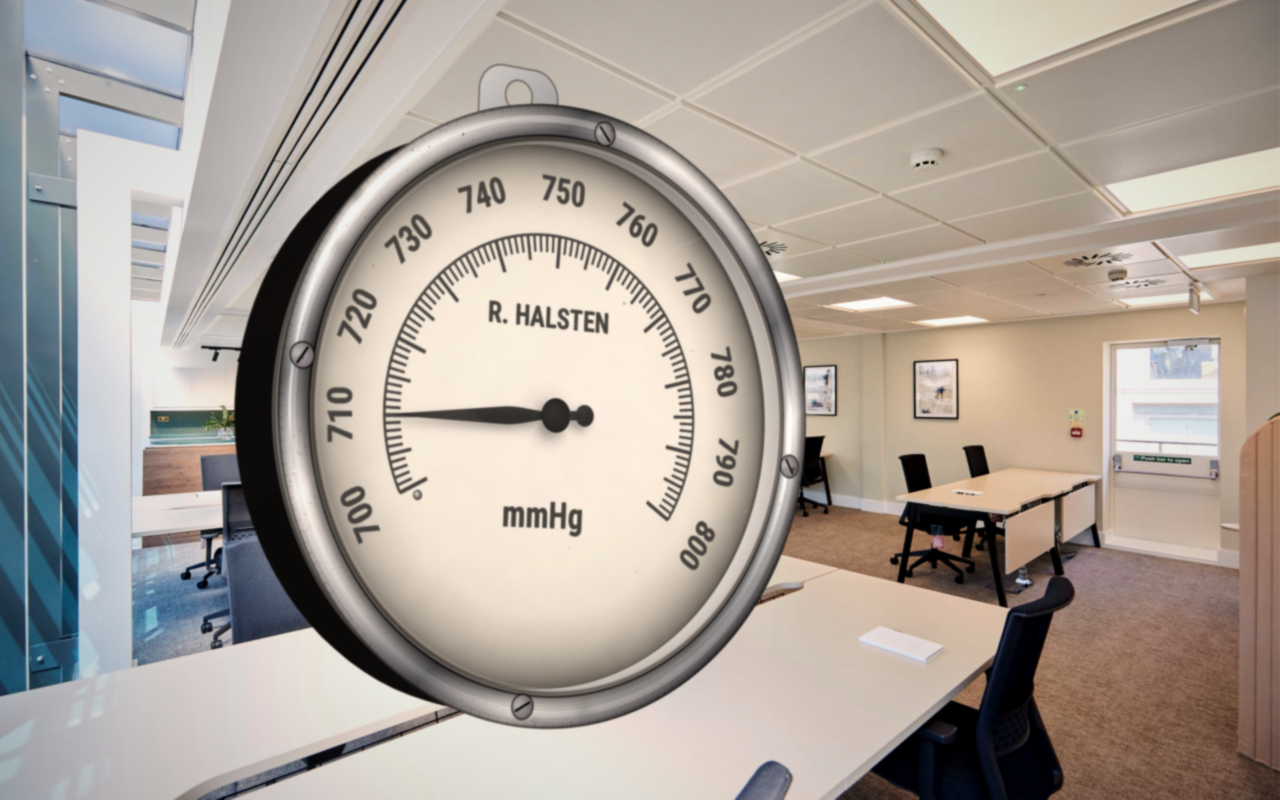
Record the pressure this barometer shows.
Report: 710 mmHg
